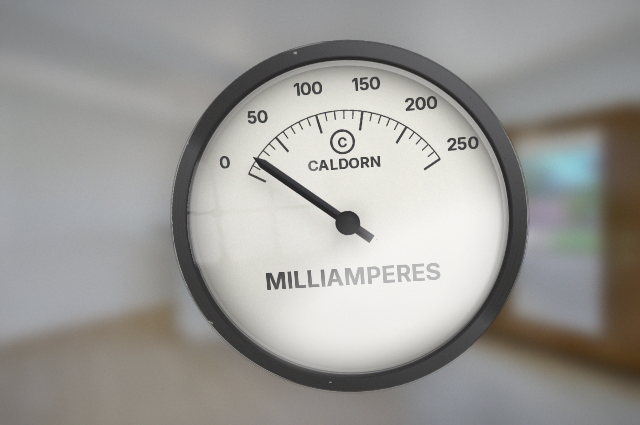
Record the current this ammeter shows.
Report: 20 mA
